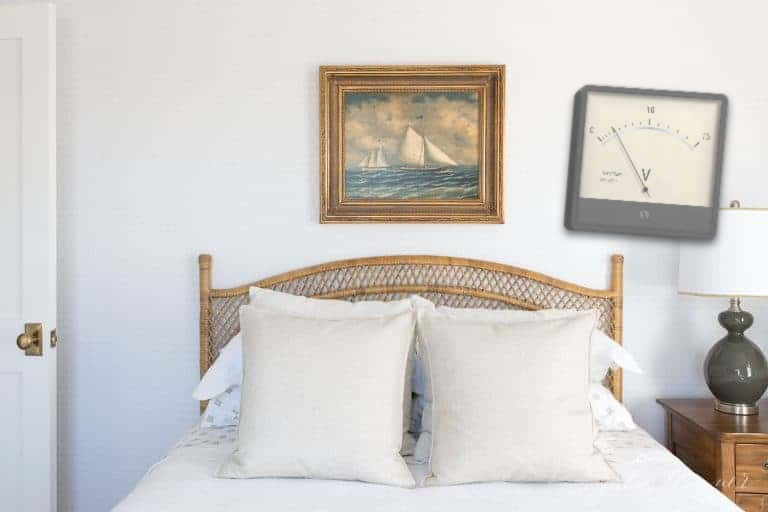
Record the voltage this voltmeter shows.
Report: 5 V
